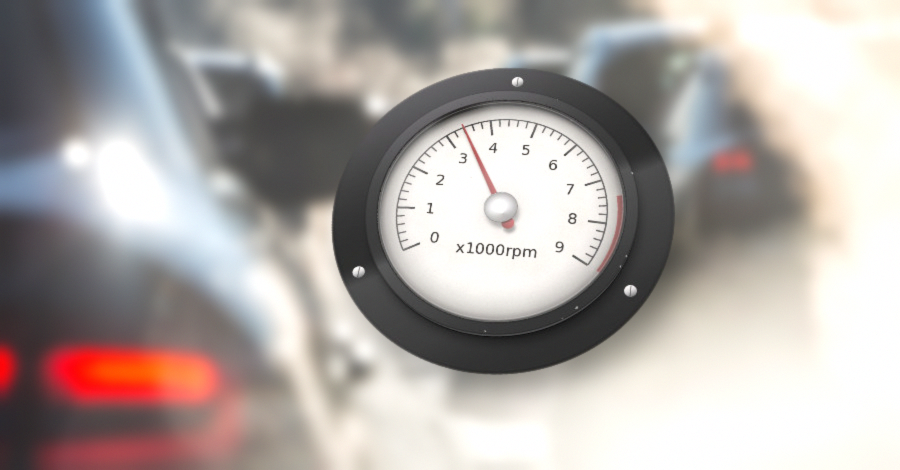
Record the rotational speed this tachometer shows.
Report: 3400 rpm
